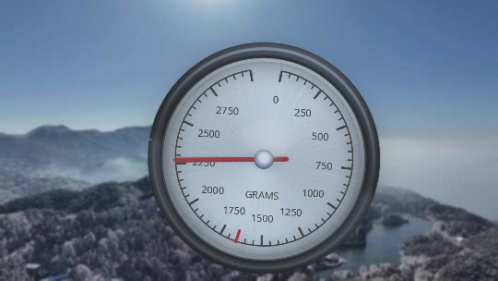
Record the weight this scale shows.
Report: 2275 g
